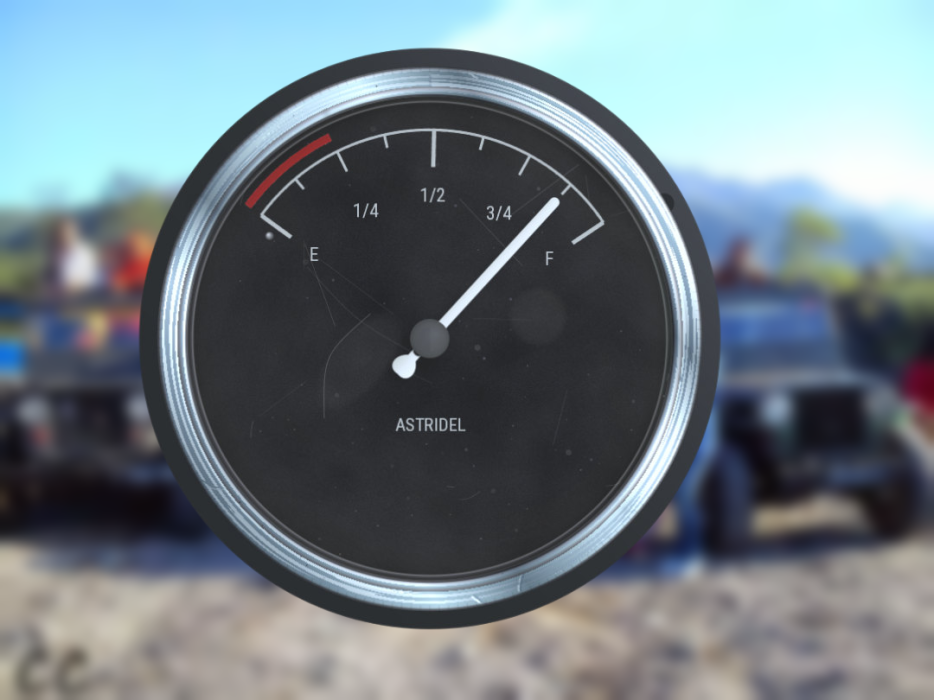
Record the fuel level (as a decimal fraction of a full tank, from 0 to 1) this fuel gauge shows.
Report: 0.875
